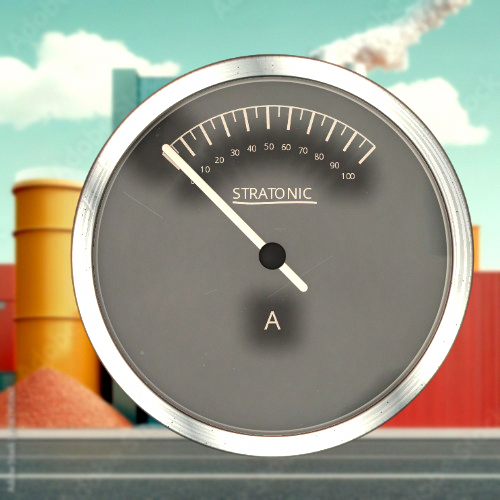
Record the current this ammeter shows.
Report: 2.5 A
